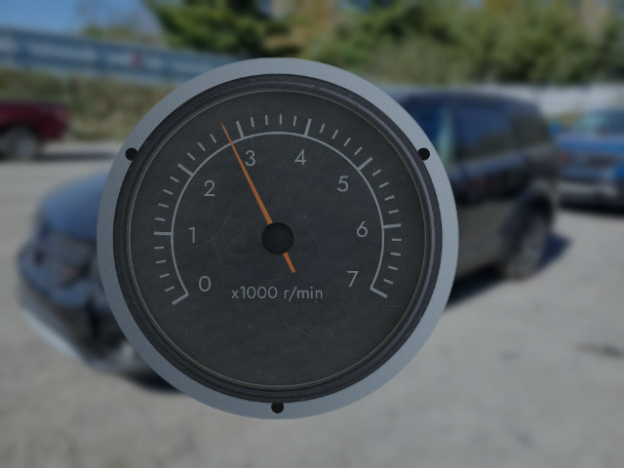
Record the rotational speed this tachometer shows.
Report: 2800 rpm
